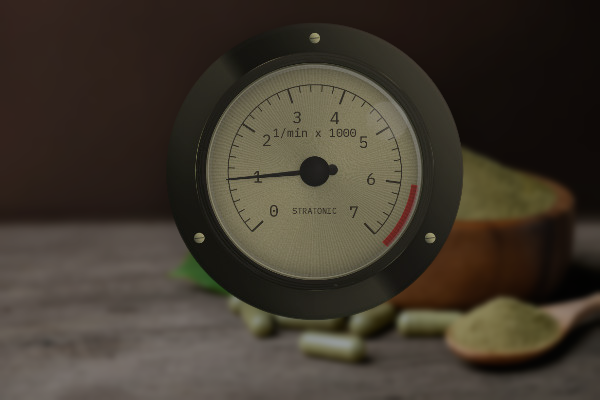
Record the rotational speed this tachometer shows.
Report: 1000 rpm
